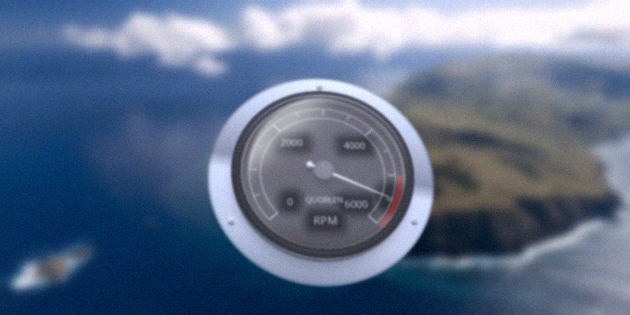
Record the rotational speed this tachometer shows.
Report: 5500 rpm
